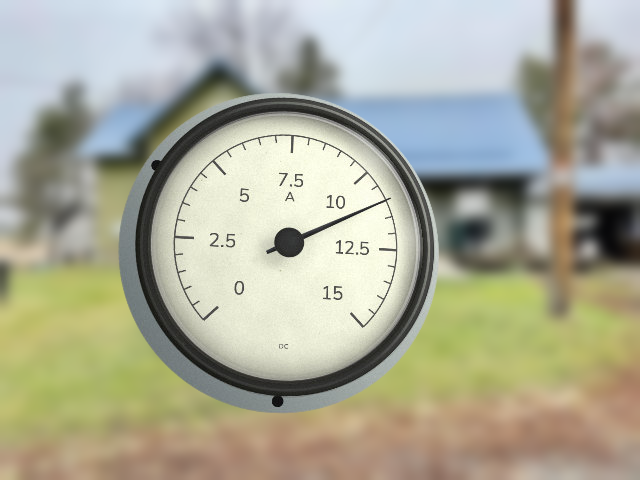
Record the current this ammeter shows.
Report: 11 A
